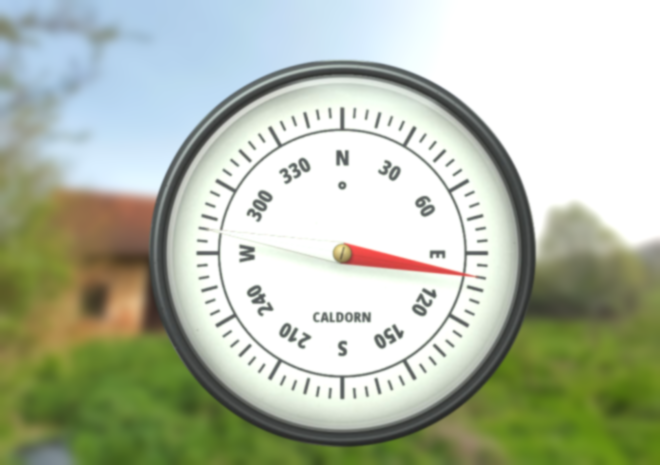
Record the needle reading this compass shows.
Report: 100 °
